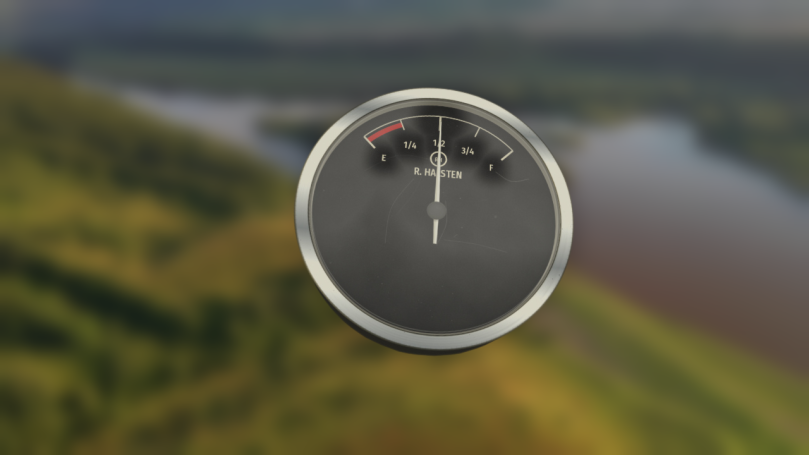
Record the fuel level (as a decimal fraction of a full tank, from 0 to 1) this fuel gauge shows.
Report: 0.5
